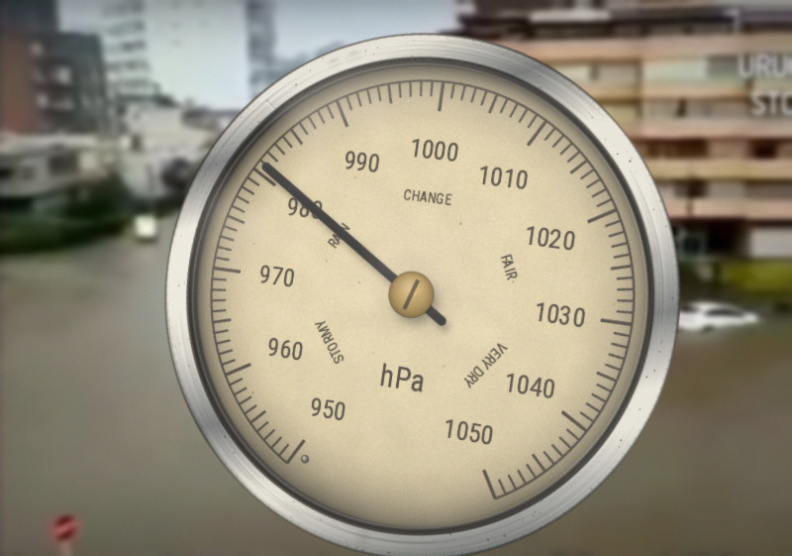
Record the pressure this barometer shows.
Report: 981 hPa
